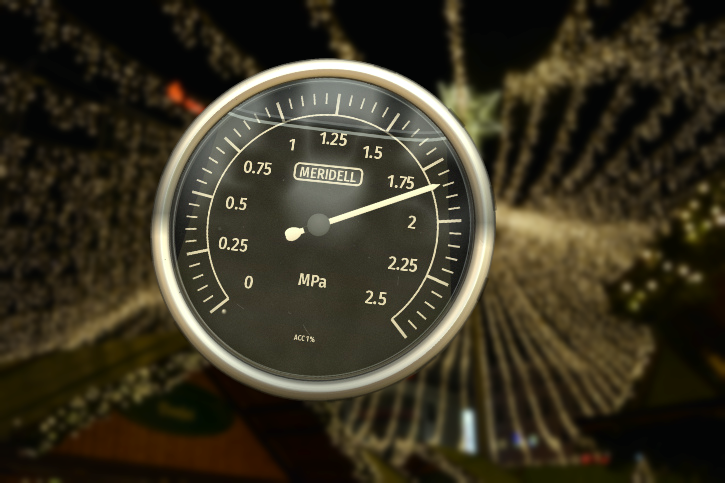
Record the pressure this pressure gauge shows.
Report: 1.85 MPa
